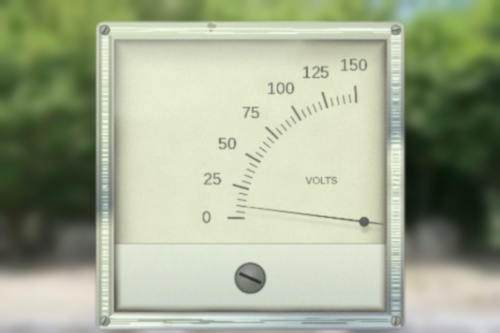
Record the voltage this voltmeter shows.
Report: 10 V
